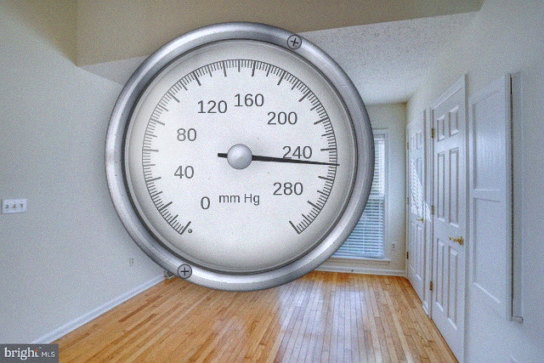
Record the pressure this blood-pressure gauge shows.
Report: 250 mmHg
